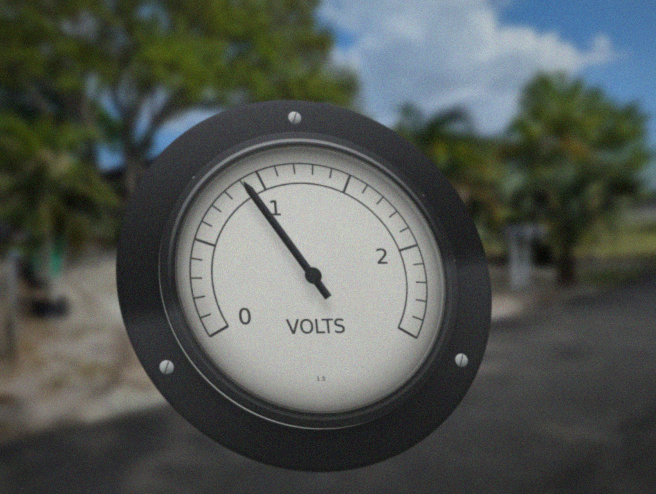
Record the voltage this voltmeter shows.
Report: 0.9 V
